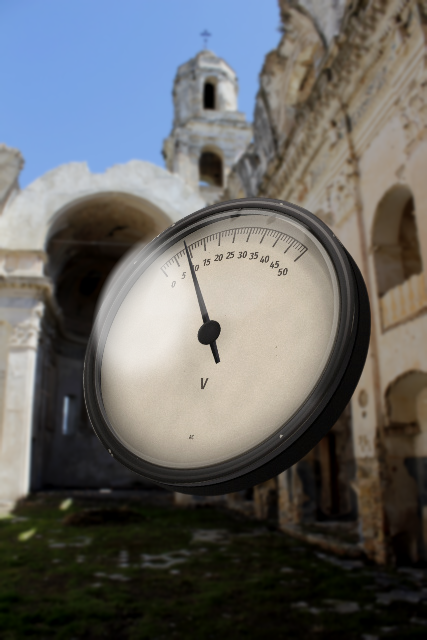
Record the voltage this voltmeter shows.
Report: 10 V
